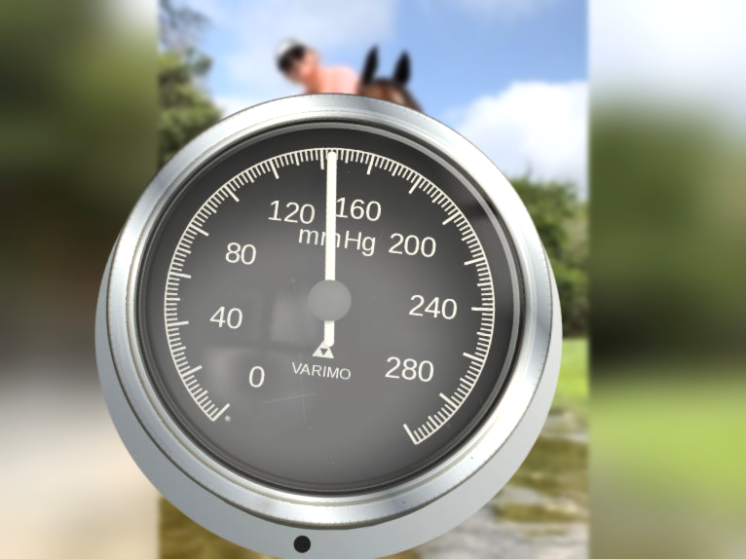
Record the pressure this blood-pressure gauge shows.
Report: 144 mmHg
